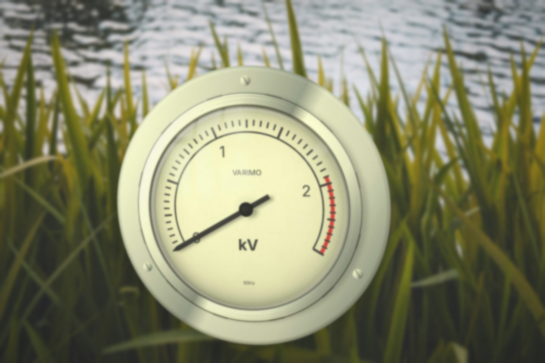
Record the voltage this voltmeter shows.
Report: 0 kV
